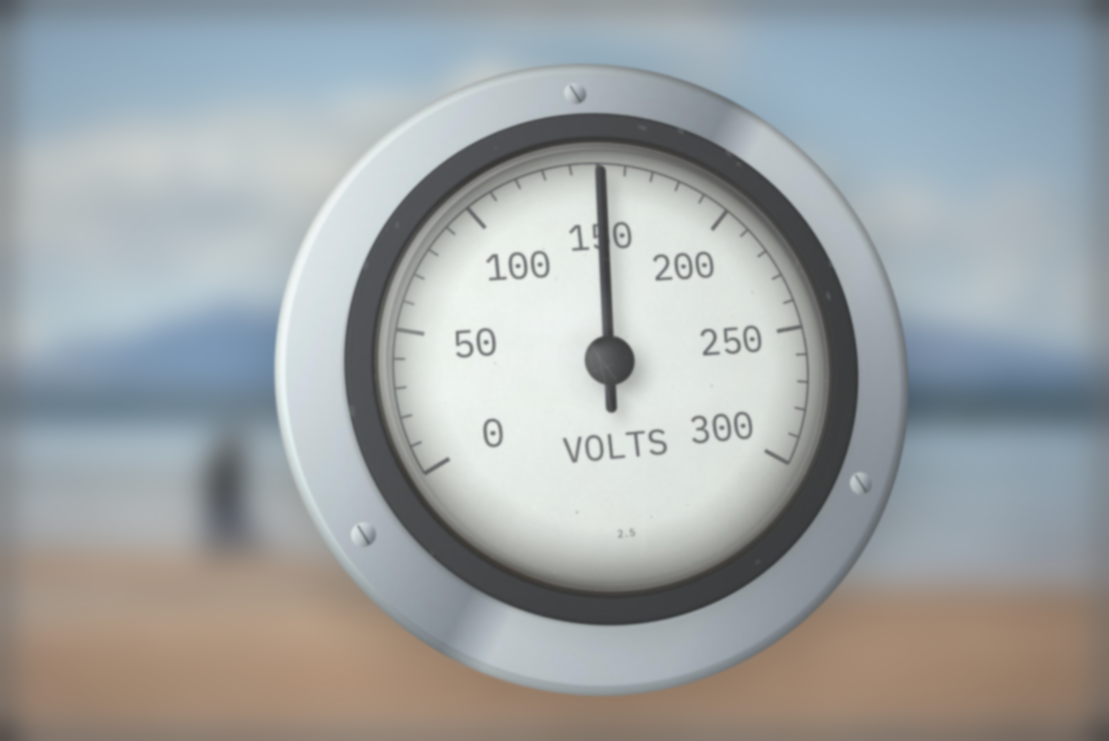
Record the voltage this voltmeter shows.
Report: 150 V
